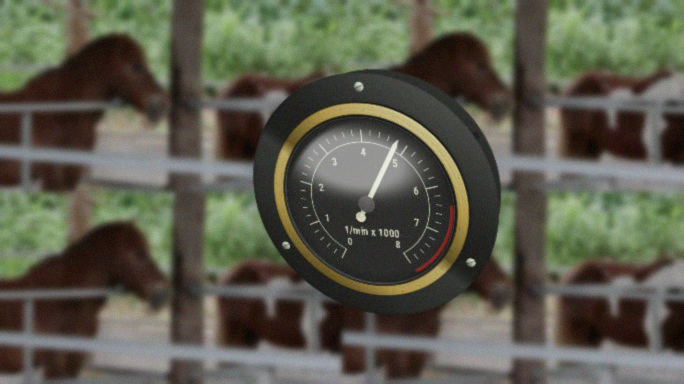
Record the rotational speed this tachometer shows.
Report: 4800 rpm
